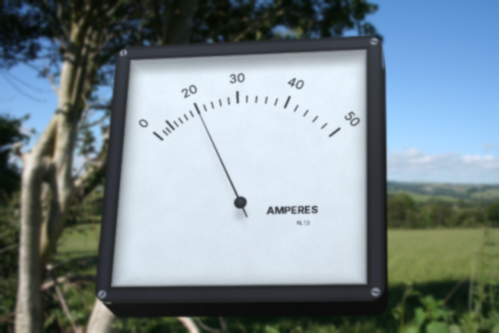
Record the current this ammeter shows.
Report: 20 A
